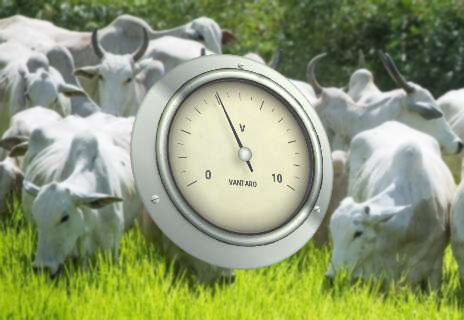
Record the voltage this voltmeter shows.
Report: 4 V
